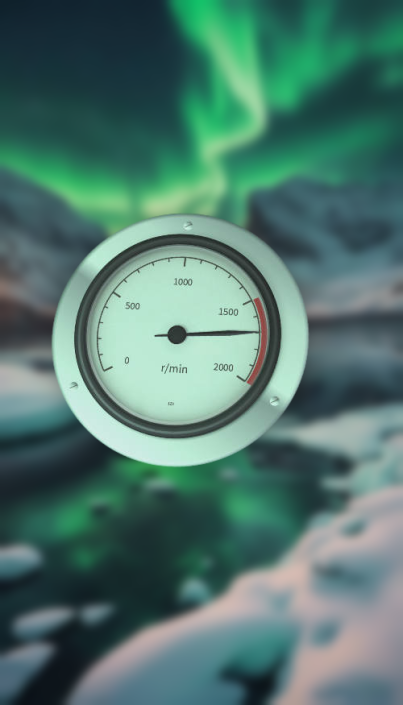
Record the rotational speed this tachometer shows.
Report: 1700 rpm
